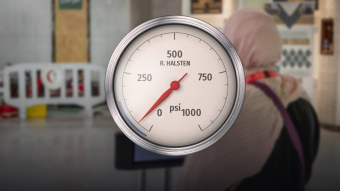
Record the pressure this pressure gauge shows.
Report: 50 psi
